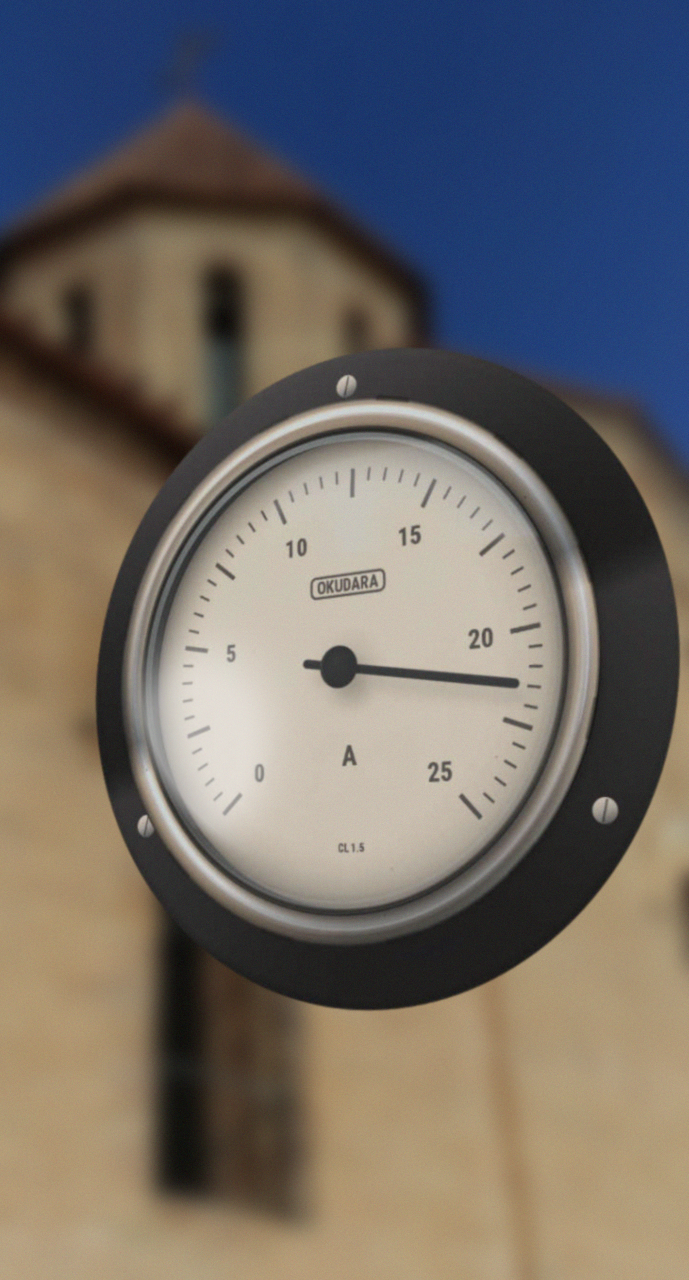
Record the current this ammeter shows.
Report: 21.5 A
